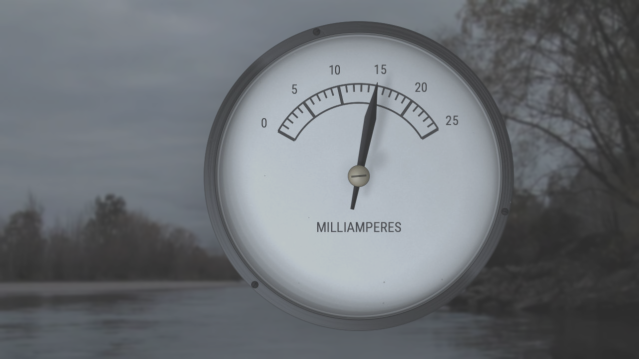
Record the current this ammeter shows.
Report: 15 mA
